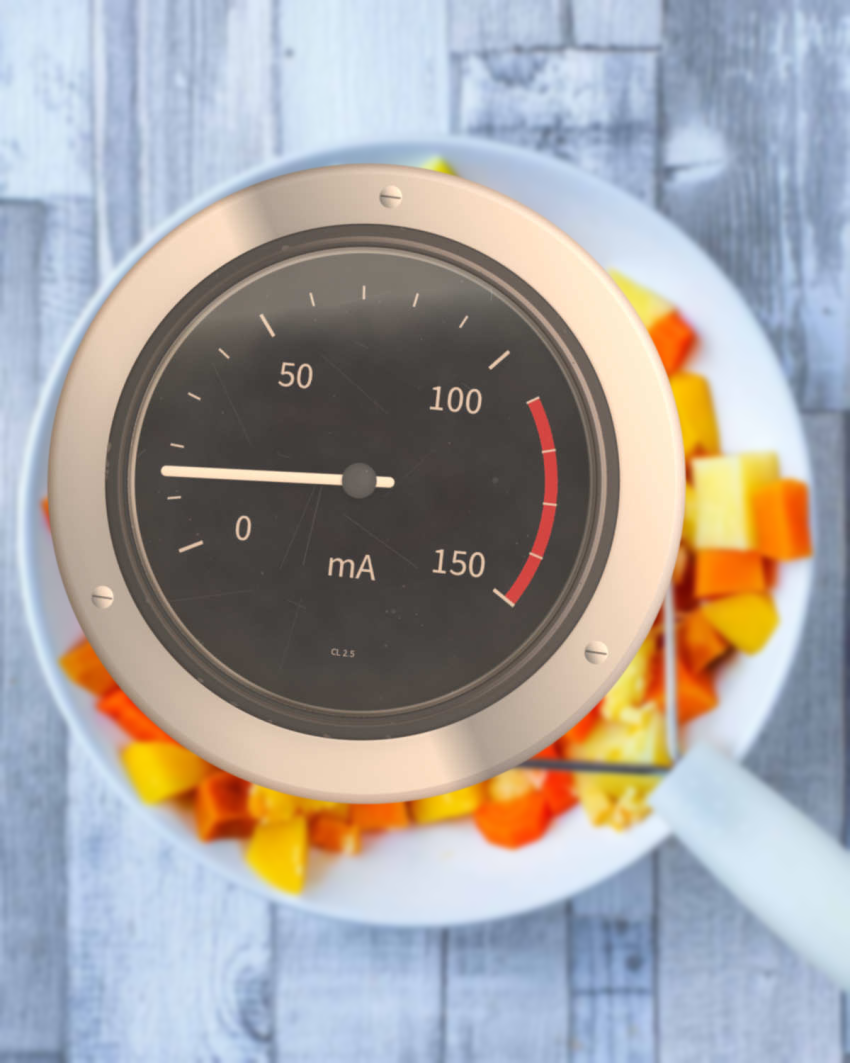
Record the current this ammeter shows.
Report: 15 mA
